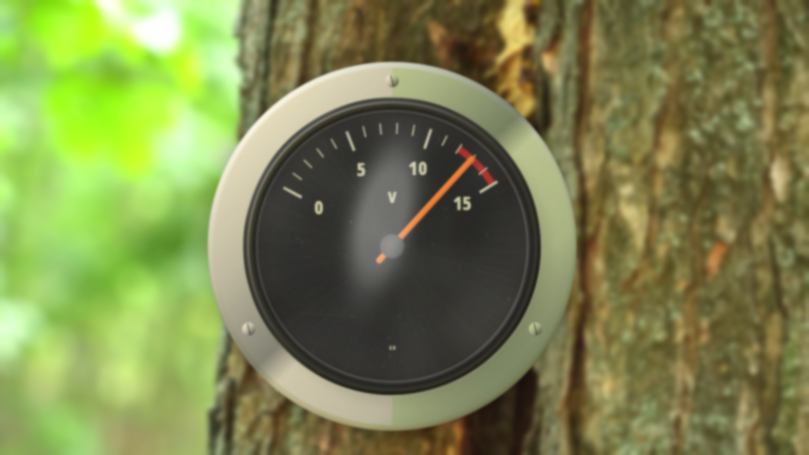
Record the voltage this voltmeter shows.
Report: 13 V
